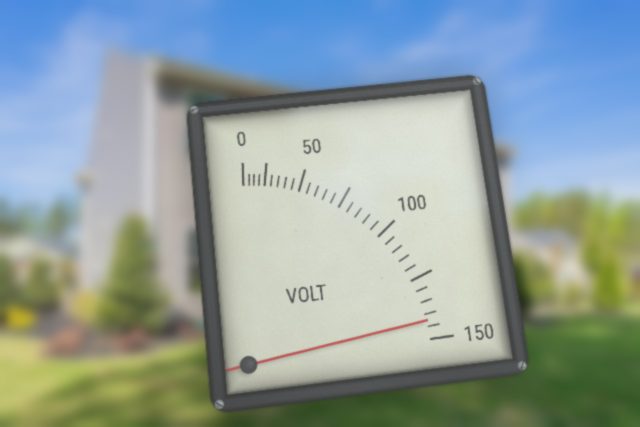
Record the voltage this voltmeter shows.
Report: 142.5 V
